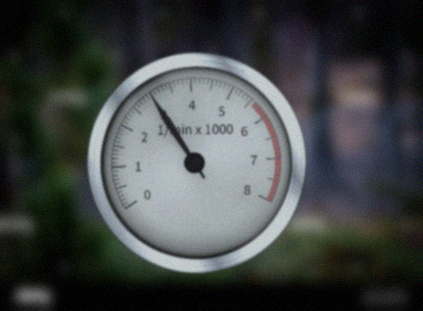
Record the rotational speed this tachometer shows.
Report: 3000 rpm
